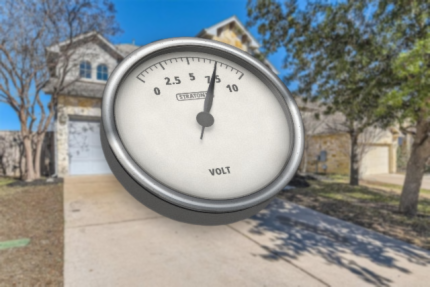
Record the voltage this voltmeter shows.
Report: 7.5 V
